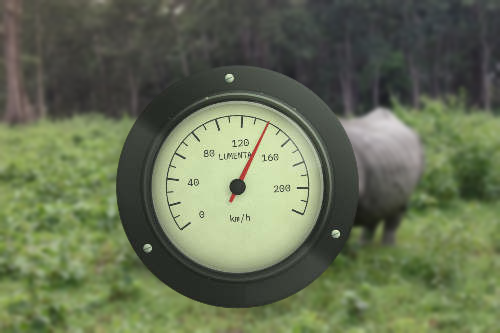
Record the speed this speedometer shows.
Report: 140 km/h
